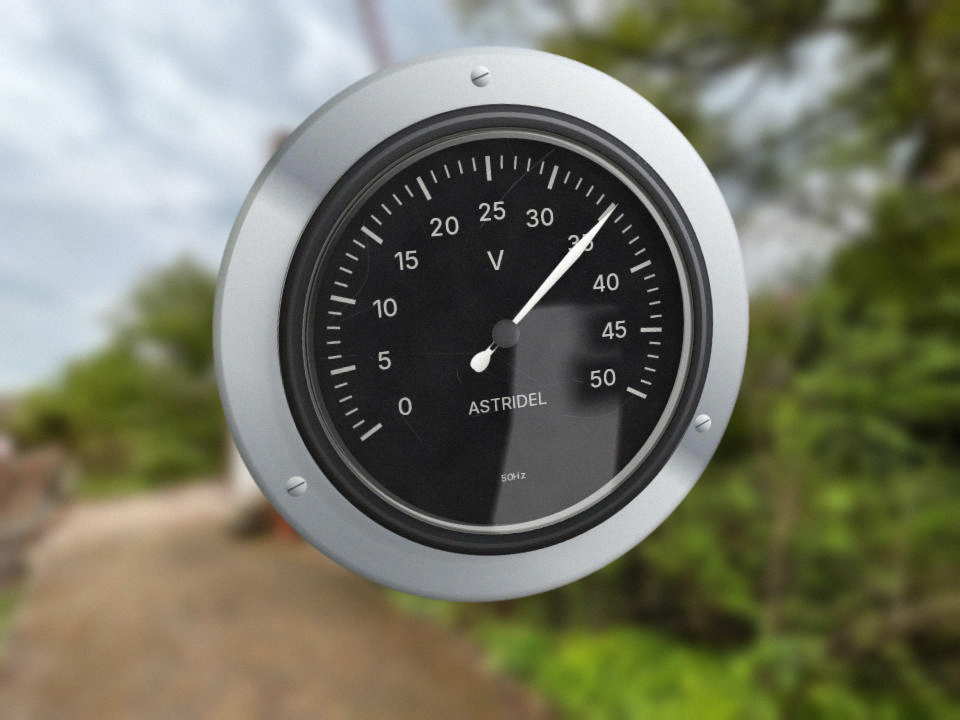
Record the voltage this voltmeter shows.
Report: 35 V
